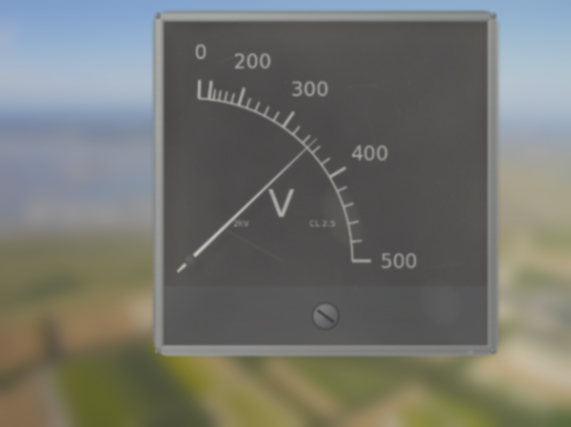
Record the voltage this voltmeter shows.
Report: 350 V
